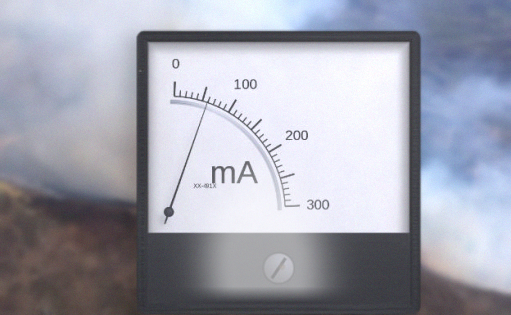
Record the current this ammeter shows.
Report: 60 mA
